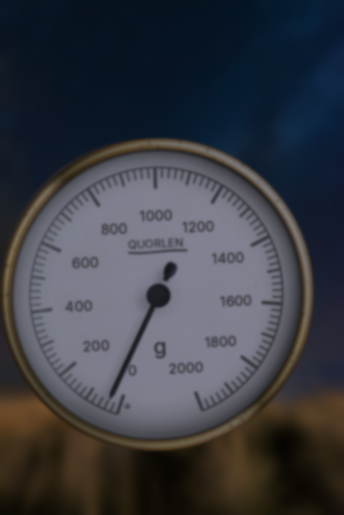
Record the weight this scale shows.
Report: 40 g
